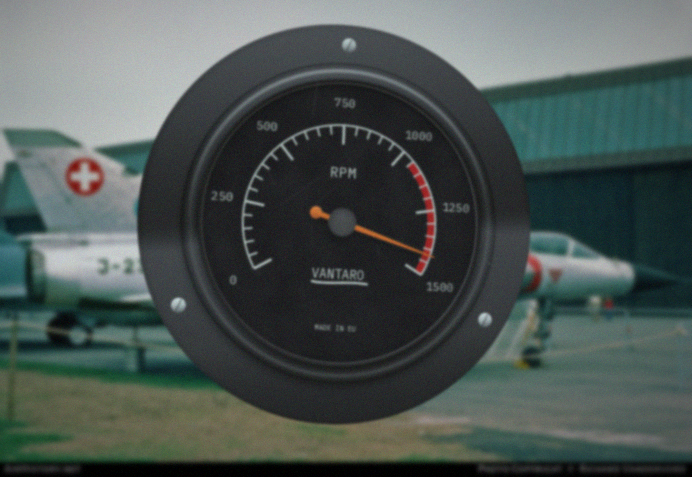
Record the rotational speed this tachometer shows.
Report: 1425 rpm
